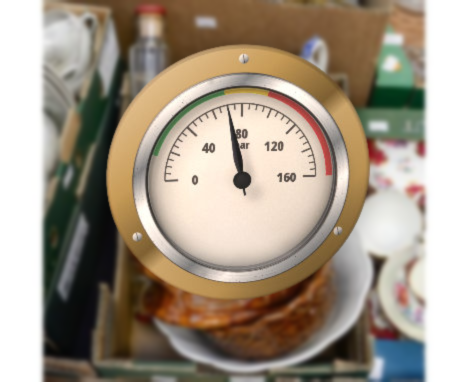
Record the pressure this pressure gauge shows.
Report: 70 bar
